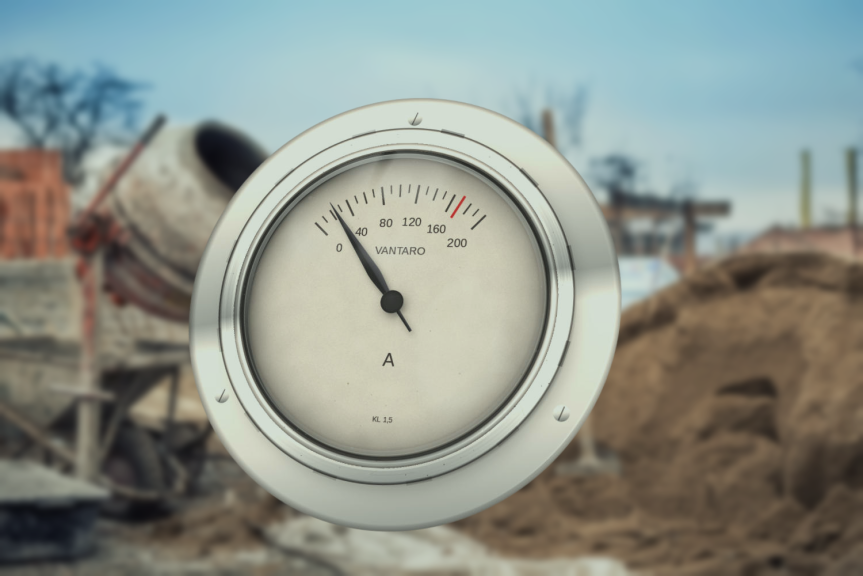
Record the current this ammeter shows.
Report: 25 A
